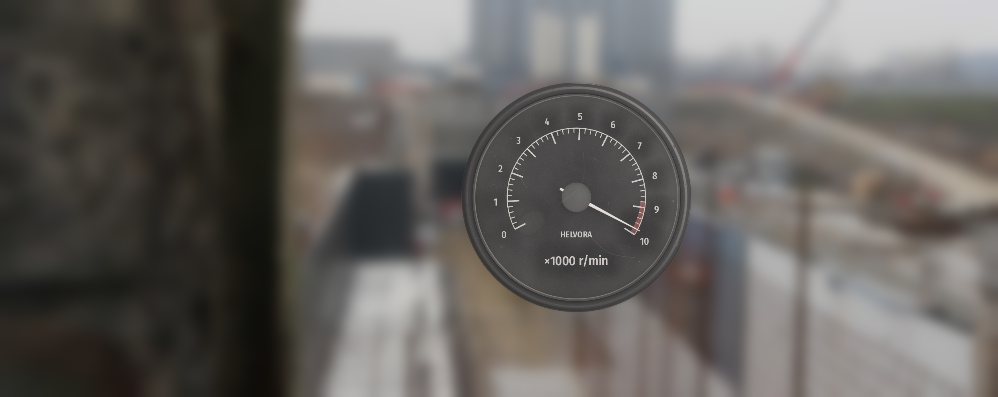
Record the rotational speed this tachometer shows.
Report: 9800 rpm
